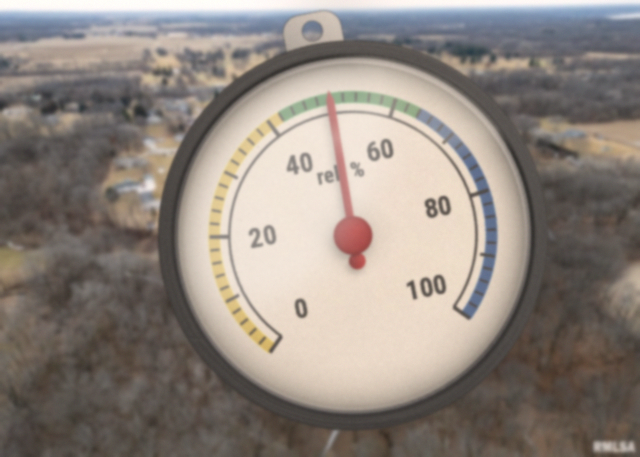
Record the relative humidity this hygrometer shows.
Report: 50 %
